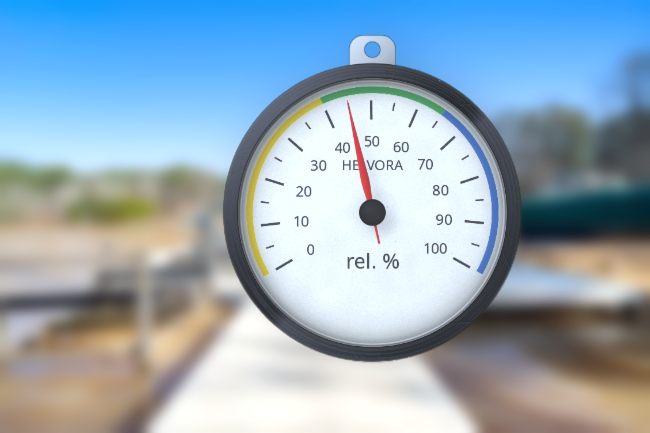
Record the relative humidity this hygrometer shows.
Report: 45 %
